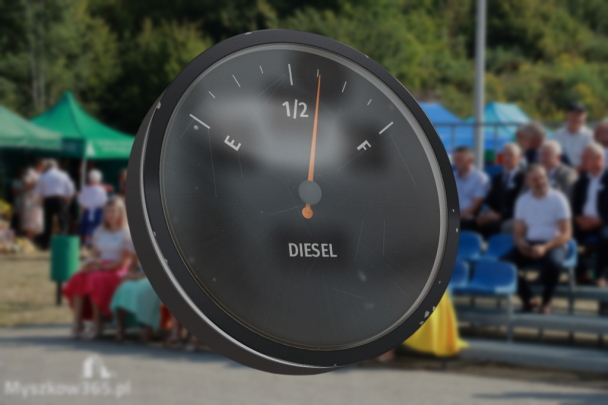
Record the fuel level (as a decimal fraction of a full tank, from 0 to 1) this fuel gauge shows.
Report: 0.625
